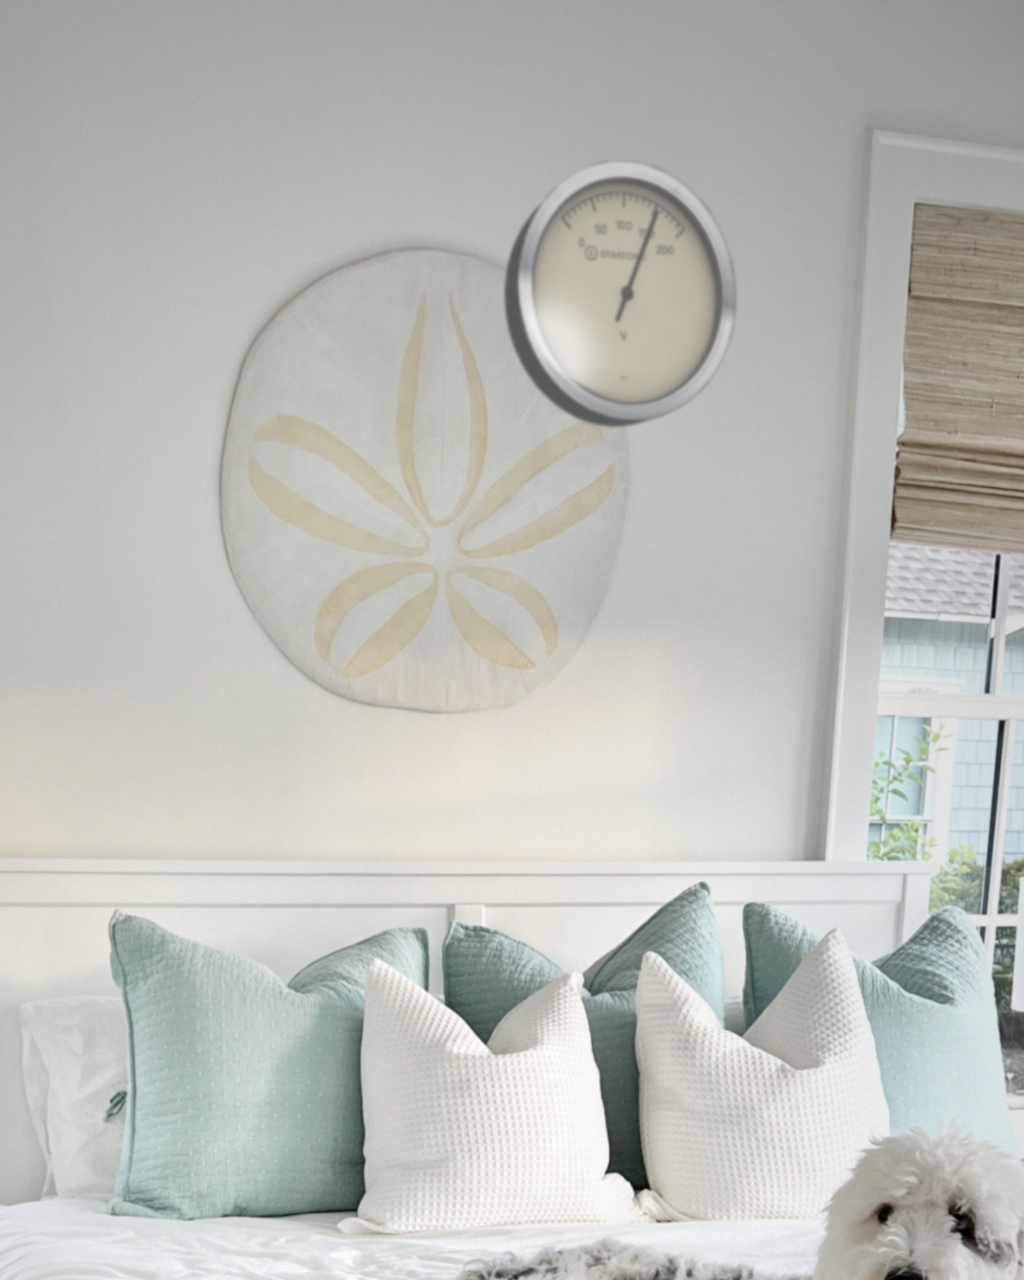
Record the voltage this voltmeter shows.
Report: 150 V
